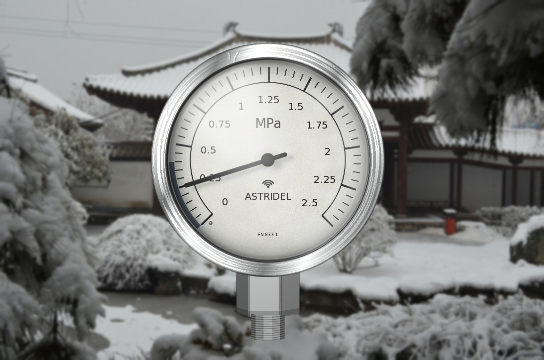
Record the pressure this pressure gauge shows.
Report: 0.25 MPa
